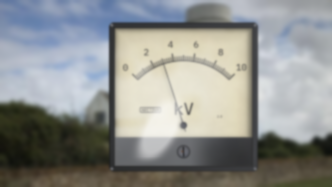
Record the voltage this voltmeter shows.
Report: 3 kV
